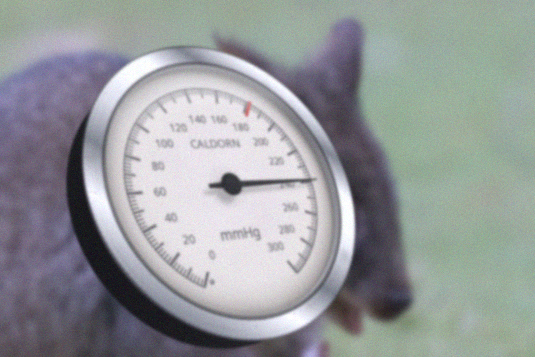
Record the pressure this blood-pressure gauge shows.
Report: 240 mmHg
